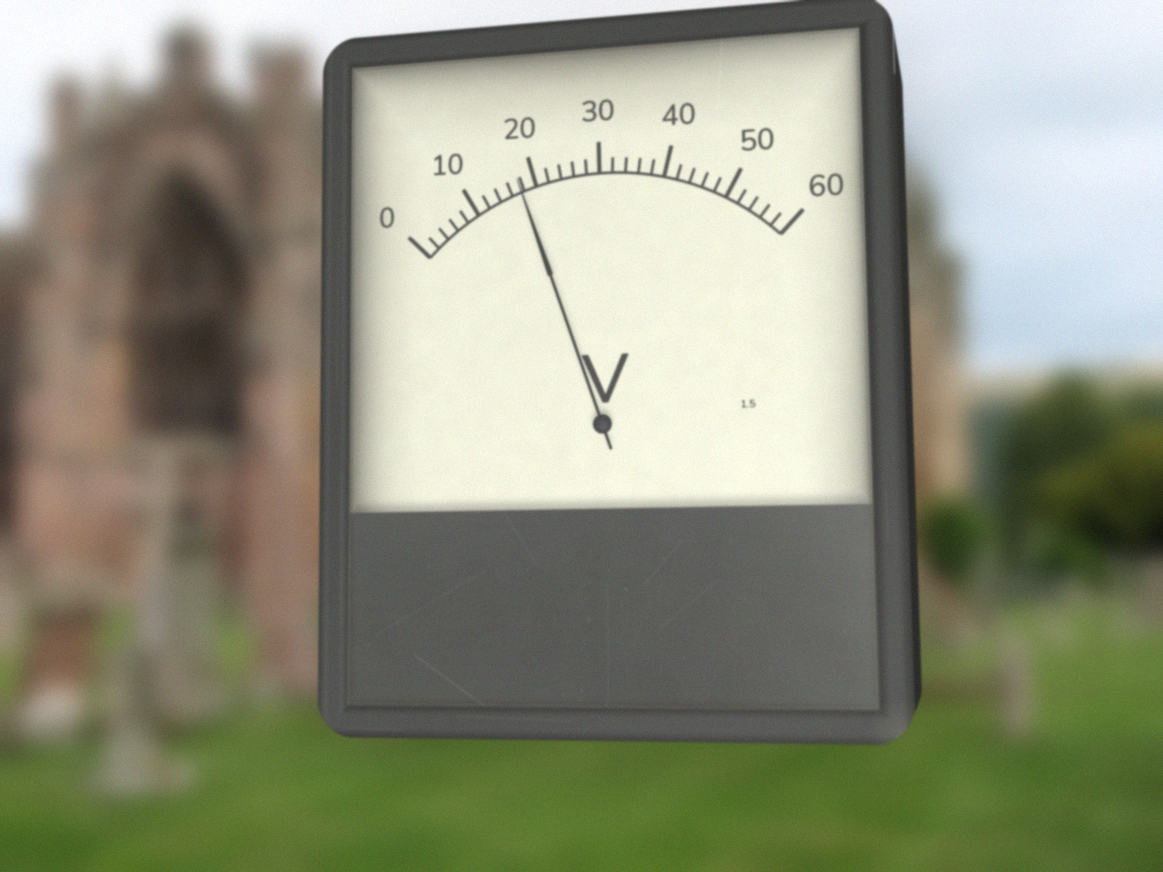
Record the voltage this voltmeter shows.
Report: 18 V
